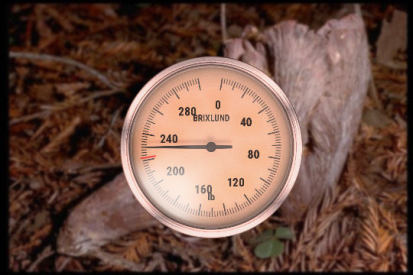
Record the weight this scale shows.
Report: 230 lb
